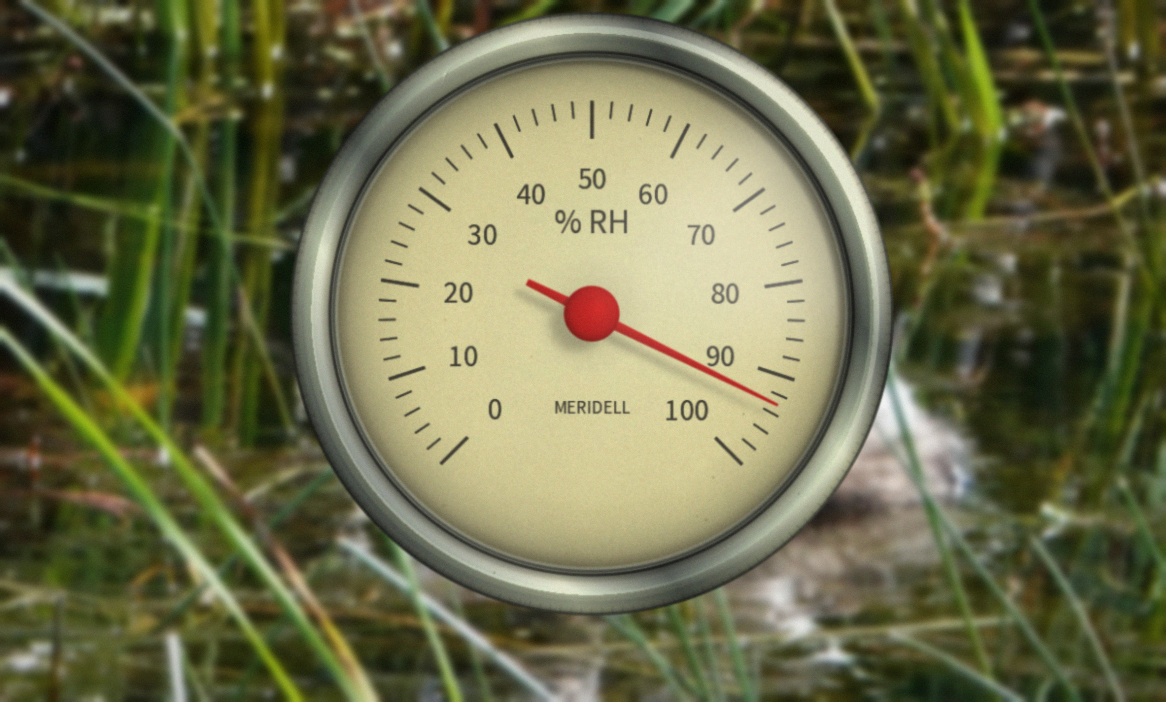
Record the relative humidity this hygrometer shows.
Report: 93 %
